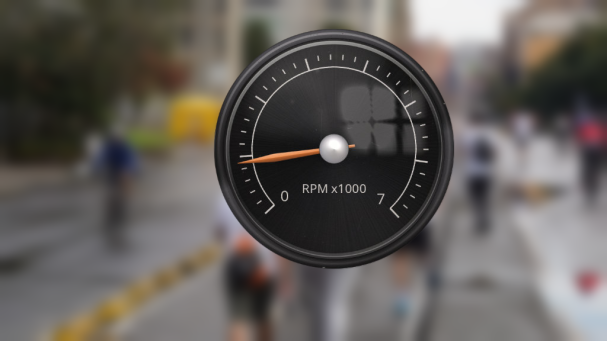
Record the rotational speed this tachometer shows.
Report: 900 rpm
